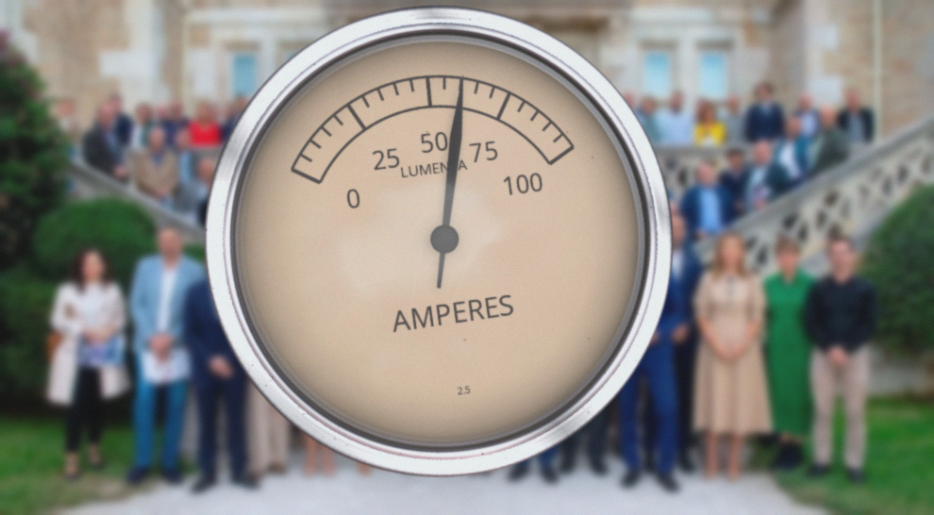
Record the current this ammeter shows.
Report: 60 A
